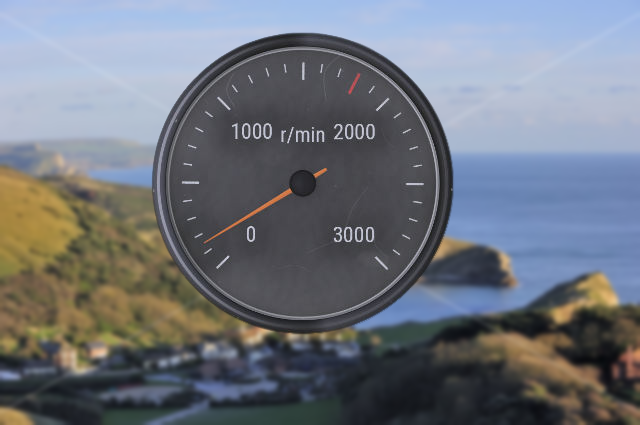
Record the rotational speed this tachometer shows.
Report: 150 rpm
